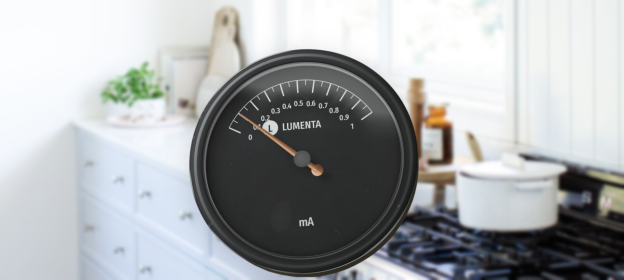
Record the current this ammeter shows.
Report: 0.1 mA
